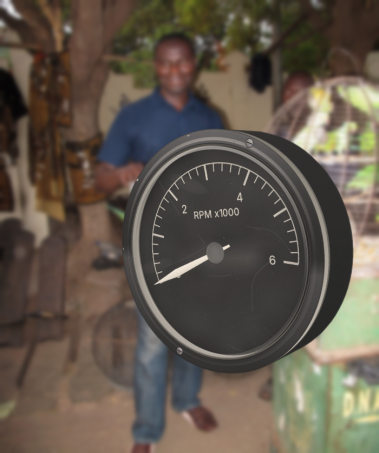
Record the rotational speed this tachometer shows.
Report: 0 rpm
